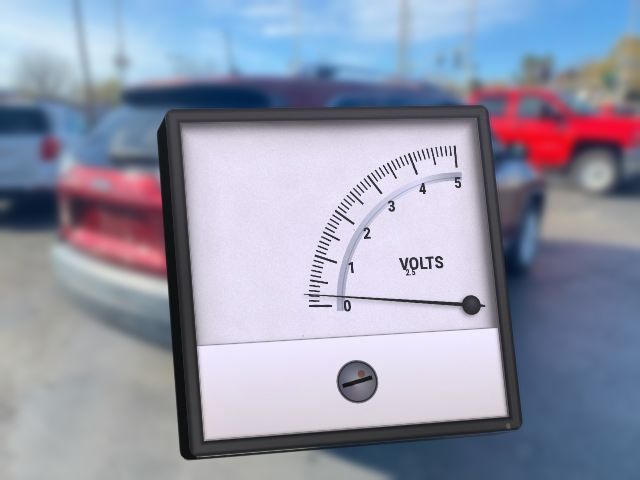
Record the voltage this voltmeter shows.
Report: 0.2 V
